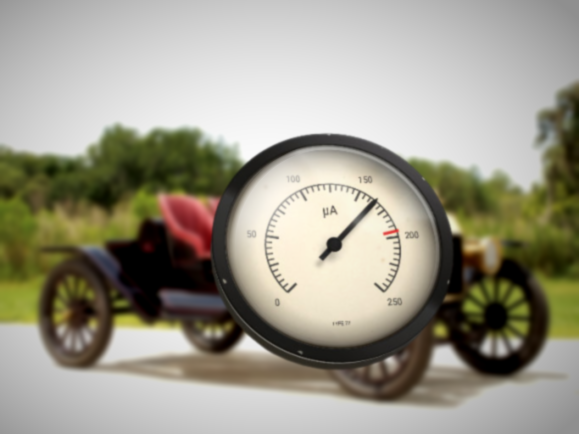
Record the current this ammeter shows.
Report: 165 µA
